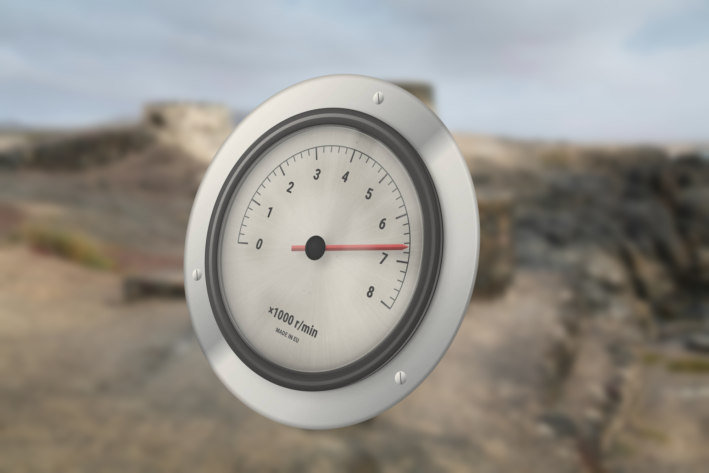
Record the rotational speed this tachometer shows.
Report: 6700 rpm
